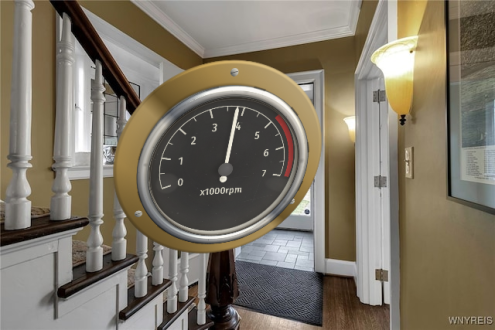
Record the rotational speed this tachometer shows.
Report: 3750 rpm
